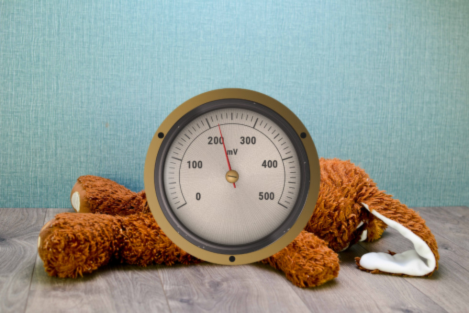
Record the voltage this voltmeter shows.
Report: 220 mV
